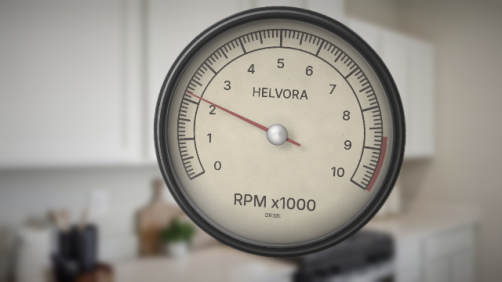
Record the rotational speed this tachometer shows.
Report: 2200 rpm
